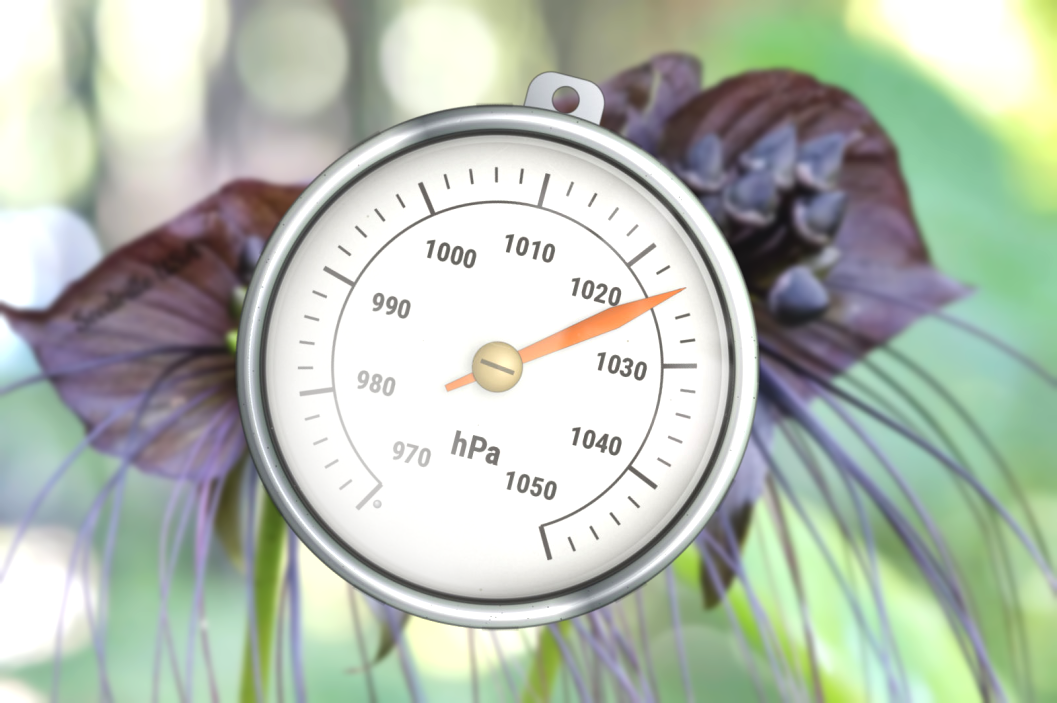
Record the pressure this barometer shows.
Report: 1024 hPa
